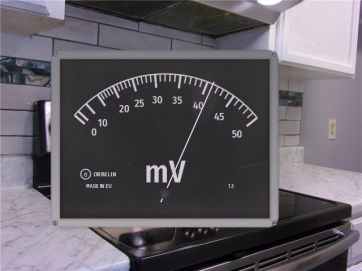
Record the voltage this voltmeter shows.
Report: 41 mV
